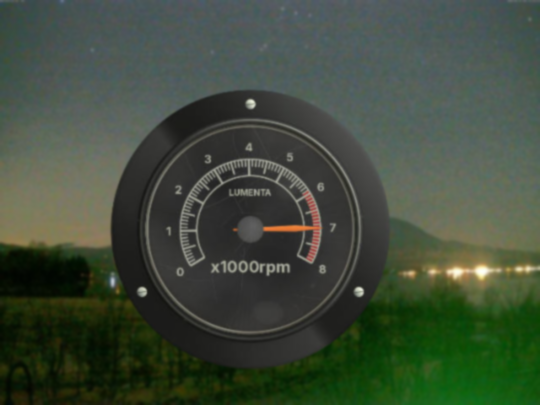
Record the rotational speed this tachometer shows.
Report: 7000 rpm
